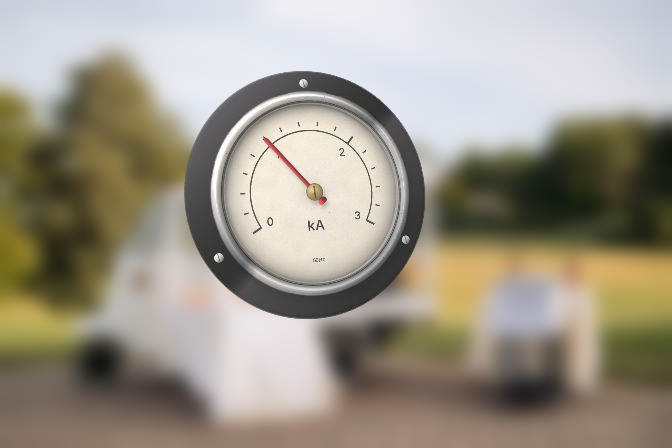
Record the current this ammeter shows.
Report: 1 kA
